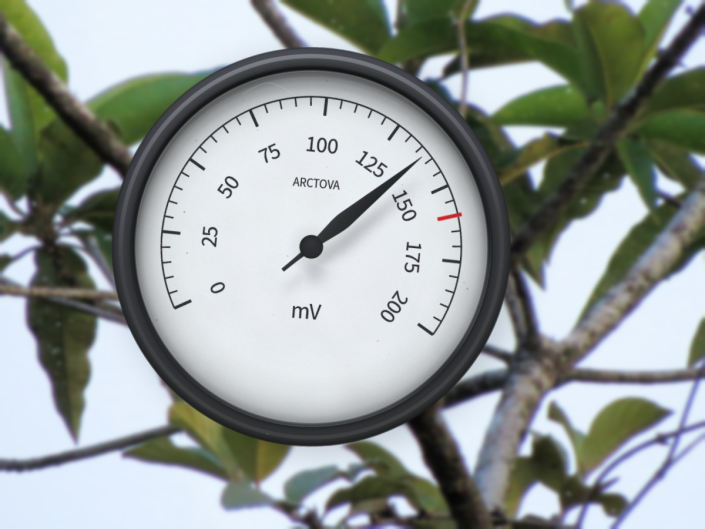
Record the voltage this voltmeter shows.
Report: 137.5 mV
